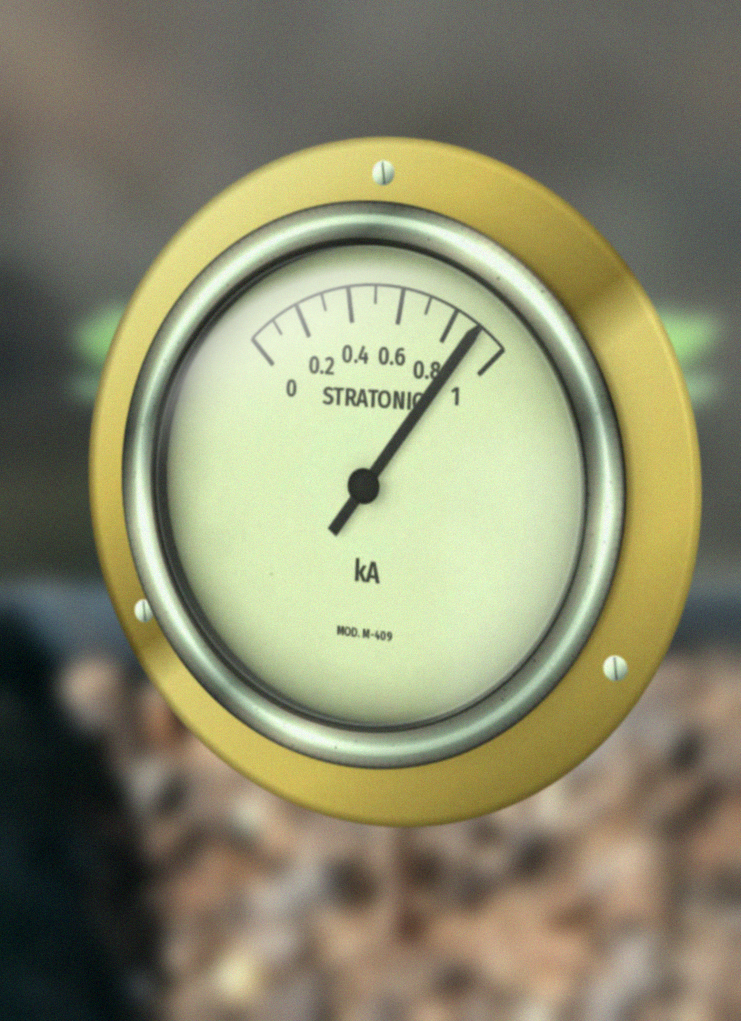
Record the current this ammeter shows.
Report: 0.9 kA
